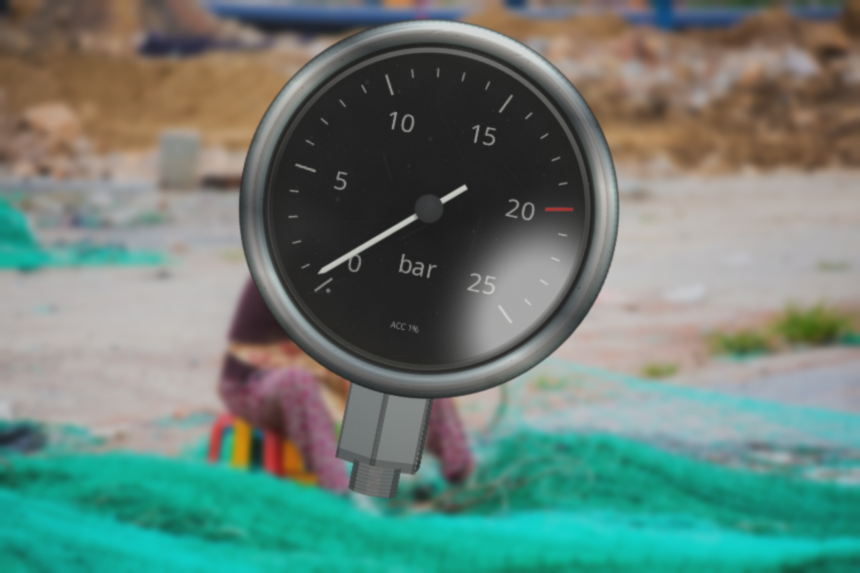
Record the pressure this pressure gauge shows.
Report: 0.5 bar
